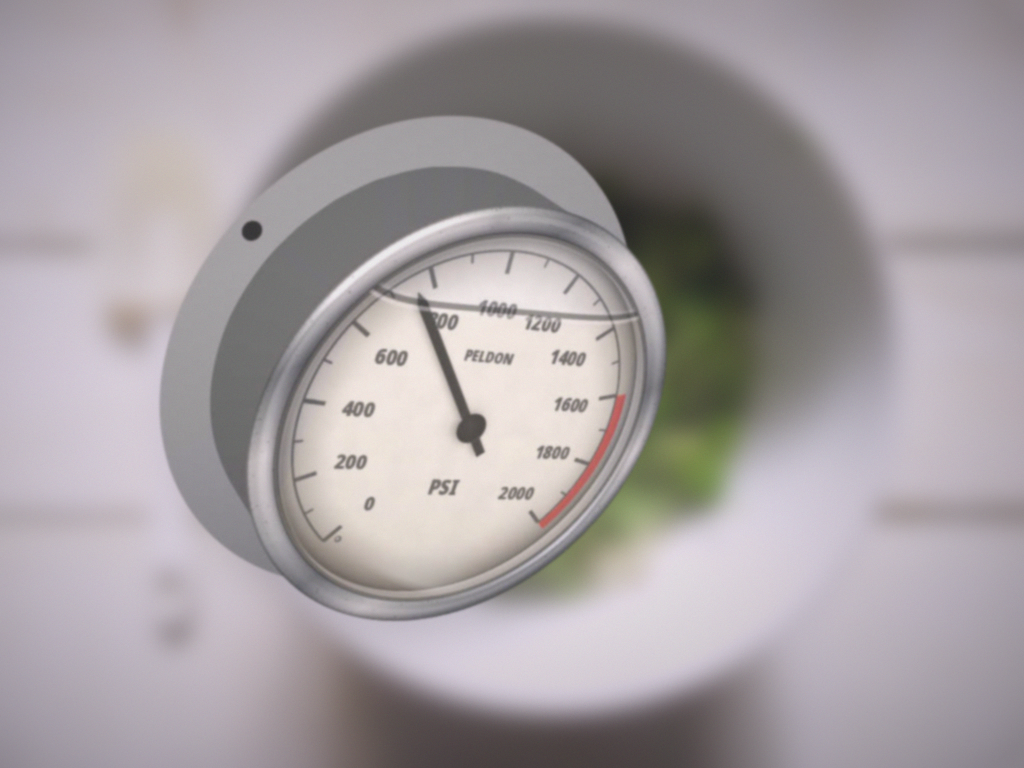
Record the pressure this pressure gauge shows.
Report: 750 psi
